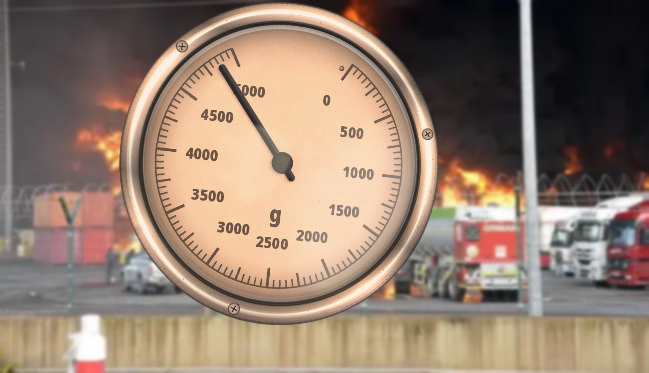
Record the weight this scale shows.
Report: 4850 g
